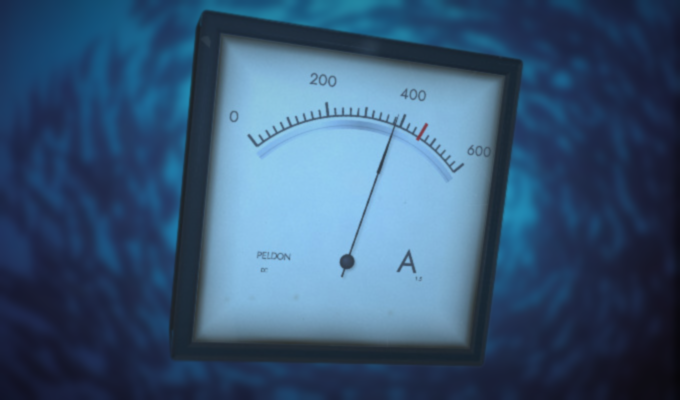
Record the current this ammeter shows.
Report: 380 A
